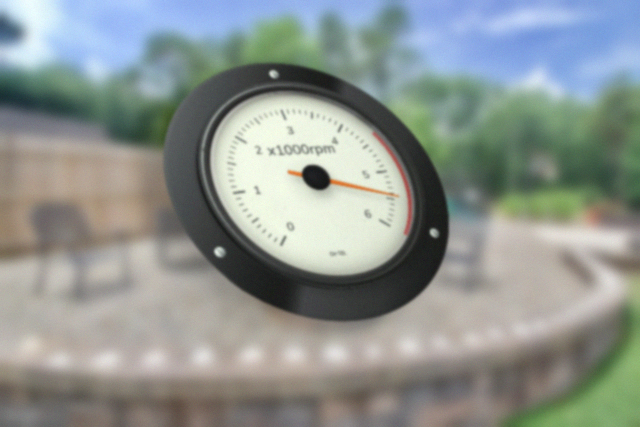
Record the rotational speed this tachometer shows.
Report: 5500 rpm
